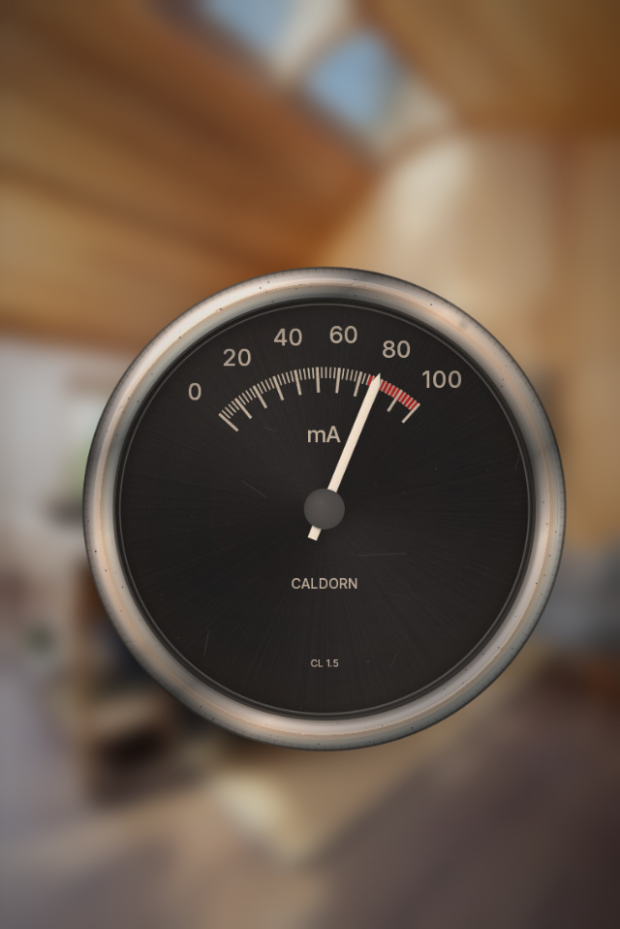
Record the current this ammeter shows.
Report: 78 mA
